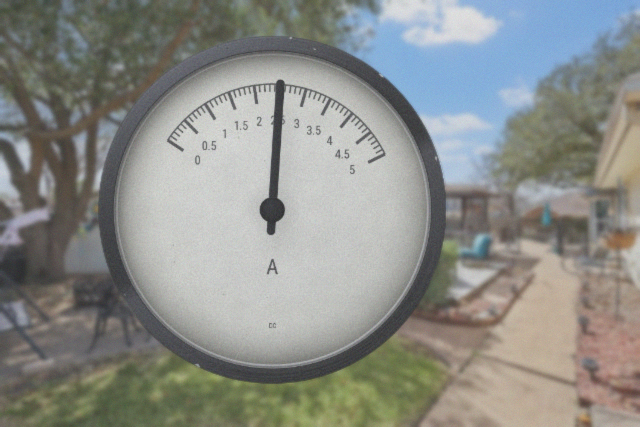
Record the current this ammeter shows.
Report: 2.5 A
